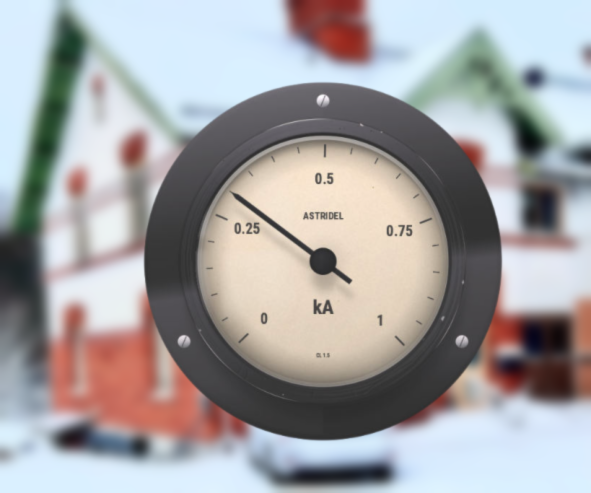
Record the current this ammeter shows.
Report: 0.3 kA
